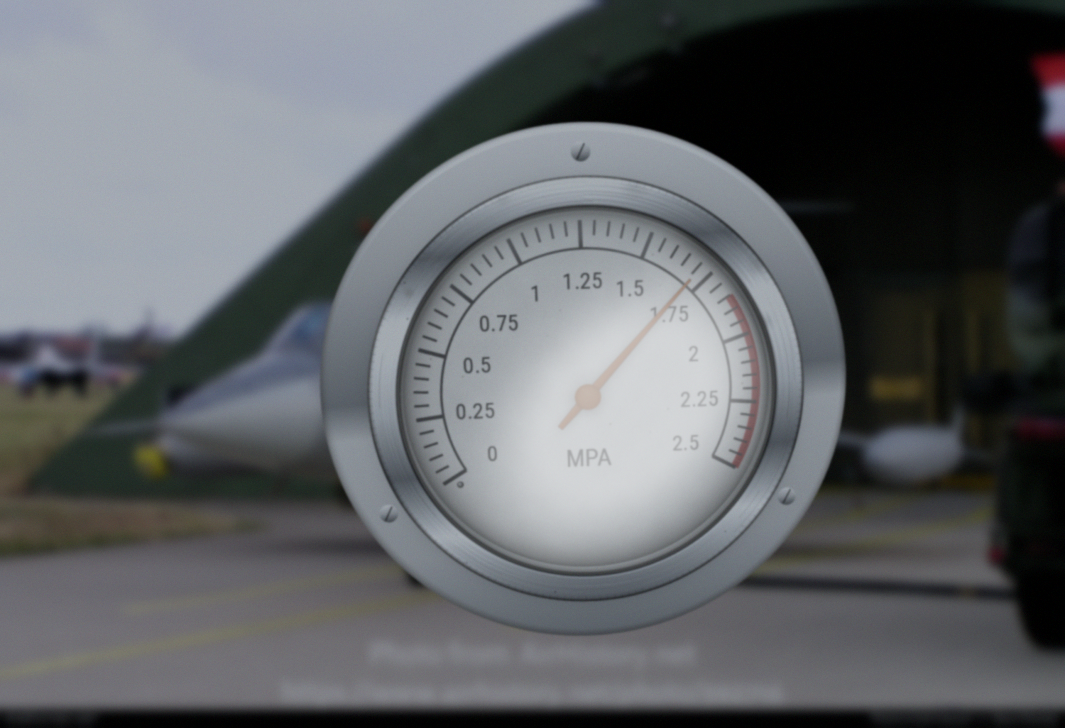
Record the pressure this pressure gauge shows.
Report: 1.7 MPa
